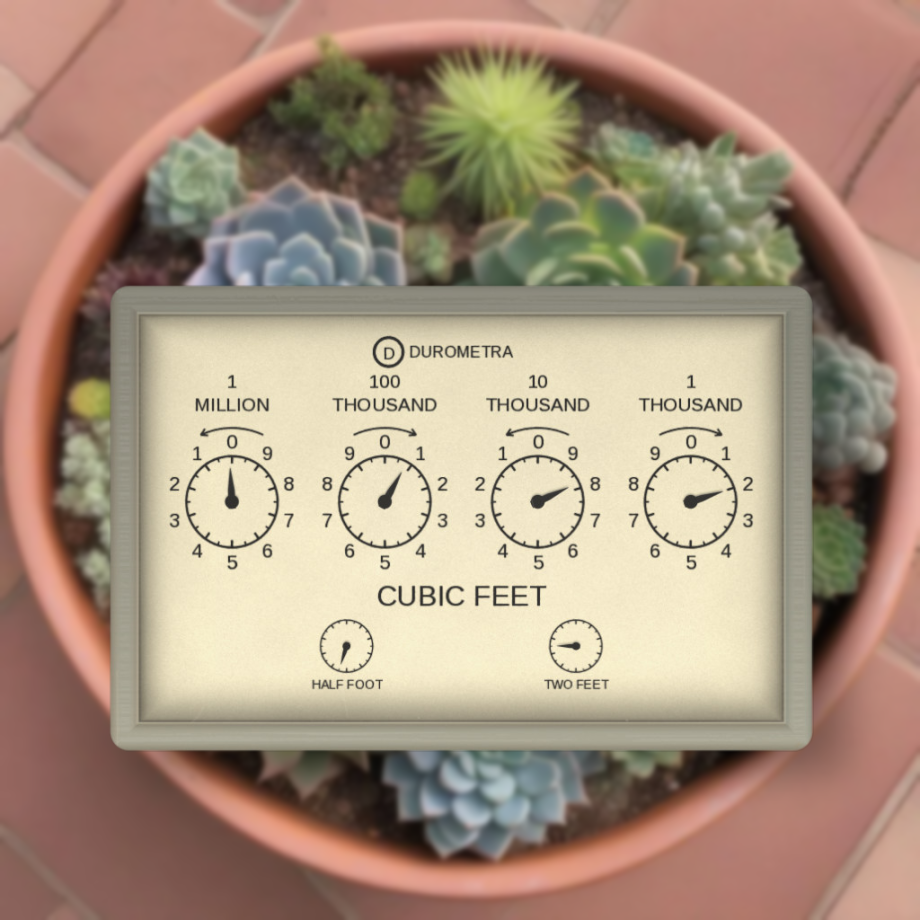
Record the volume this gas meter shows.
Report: 8200 ft³
